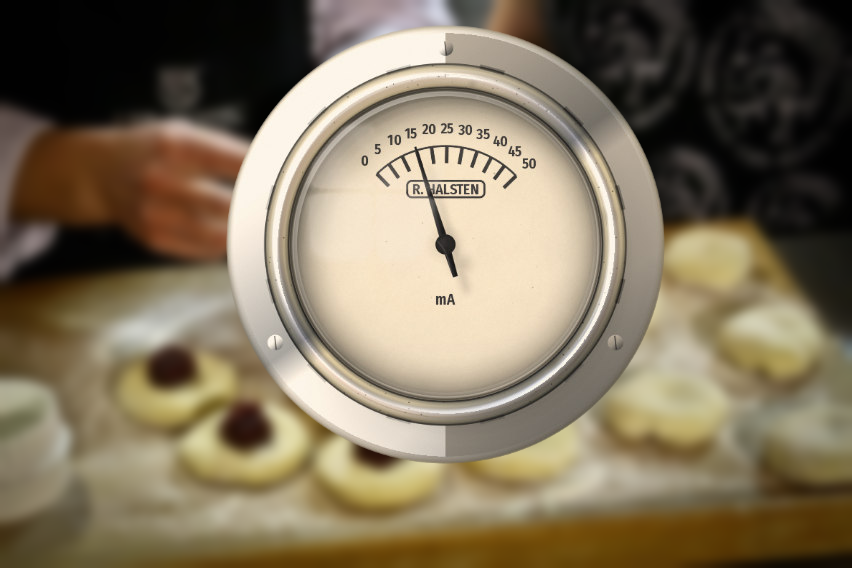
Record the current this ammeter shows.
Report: 15 mA
